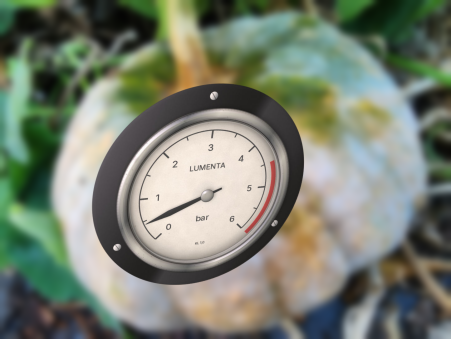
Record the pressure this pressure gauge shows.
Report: 0.5 bar
